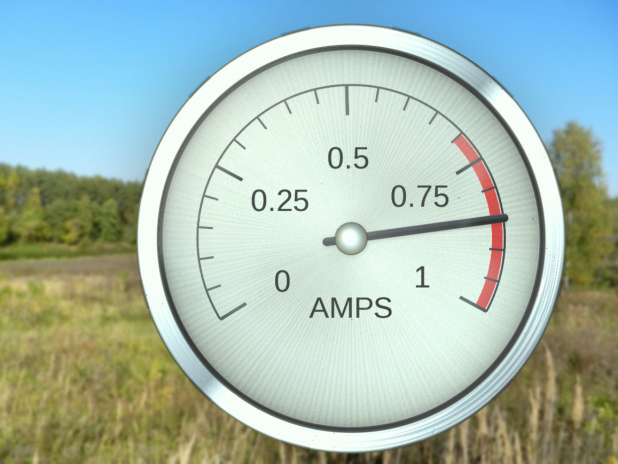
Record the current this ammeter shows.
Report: 0.85 A
